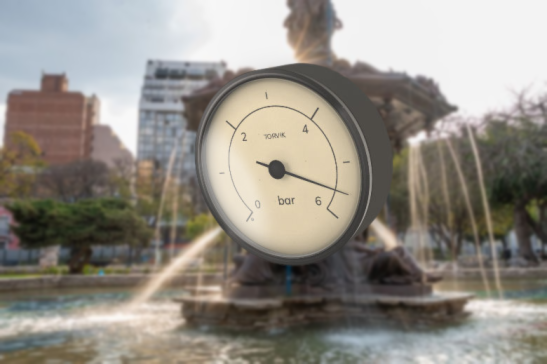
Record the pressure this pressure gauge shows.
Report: 5.5 bar
